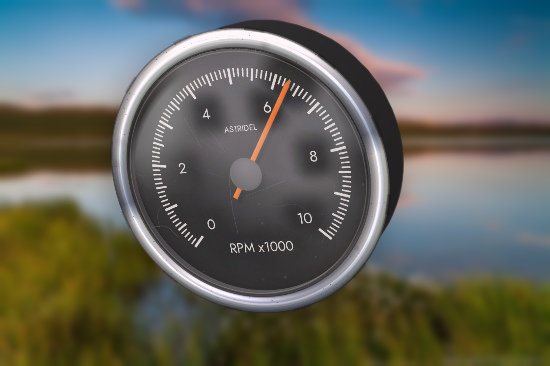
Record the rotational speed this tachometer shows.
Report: 6300 rpm
